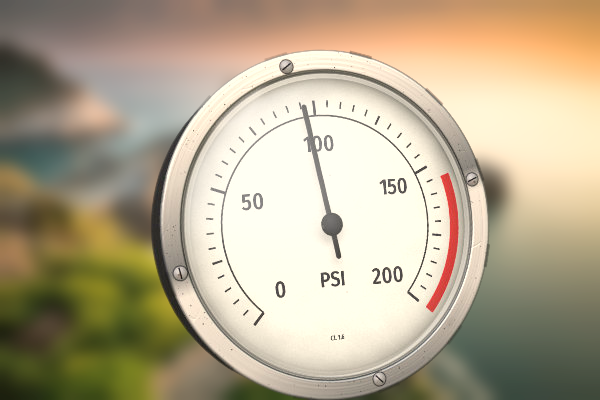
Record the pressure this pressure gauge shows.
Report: 95 psi
